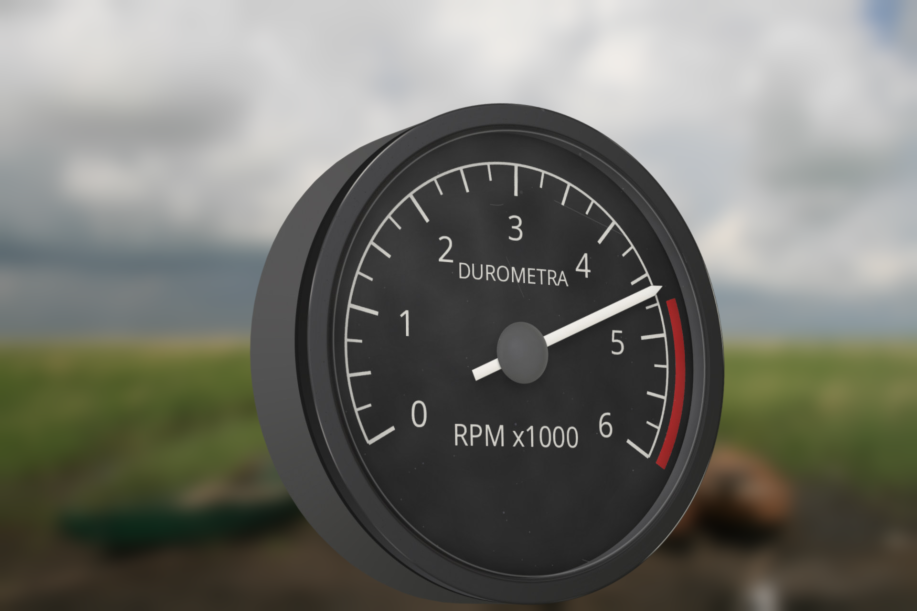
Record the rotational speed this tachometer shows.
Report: 4625 rpm
